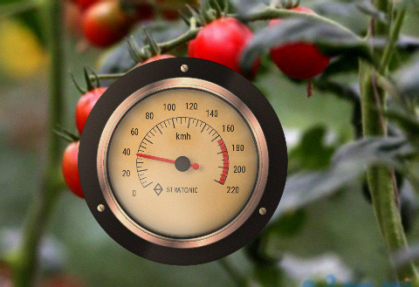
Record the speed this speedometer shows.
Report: 40 km/h
